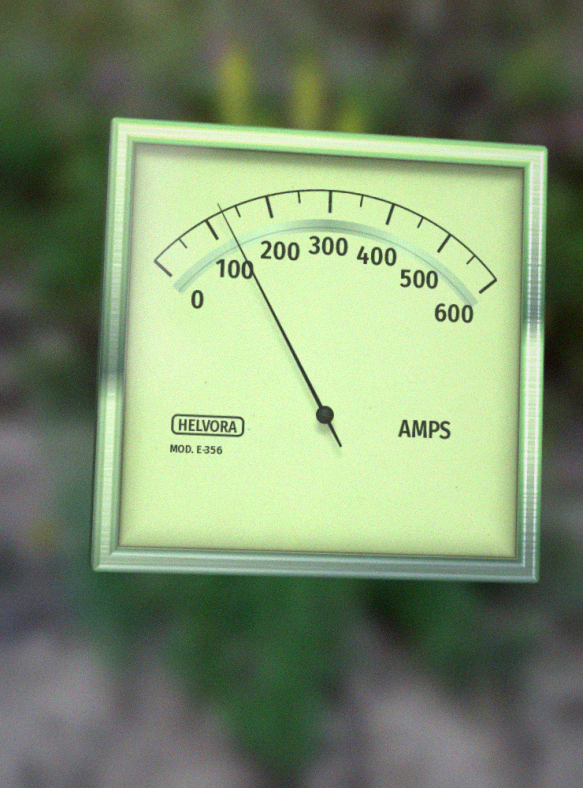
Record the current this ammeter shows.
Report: 125 A
